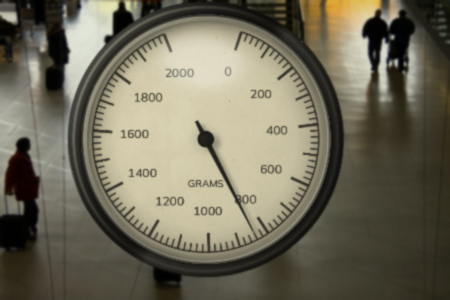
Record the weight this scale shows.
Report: 840 g
